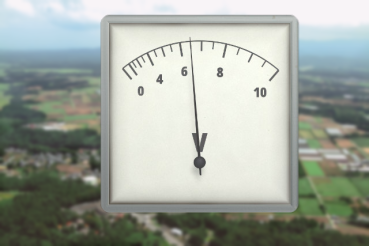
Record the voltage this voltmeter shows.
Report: 6.5 V
